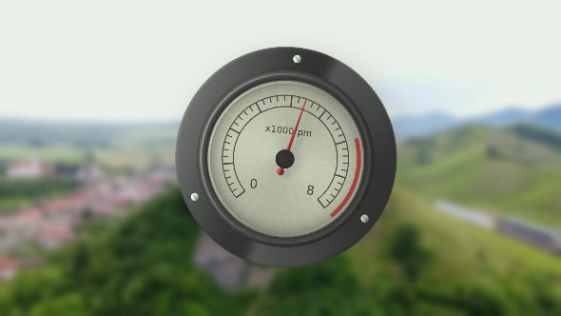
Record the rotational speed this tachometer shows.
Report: 4400 rpm
